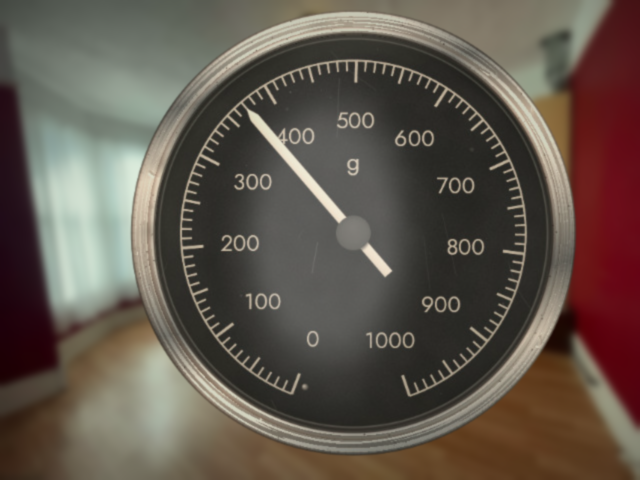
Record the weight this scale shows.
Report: 370 g
